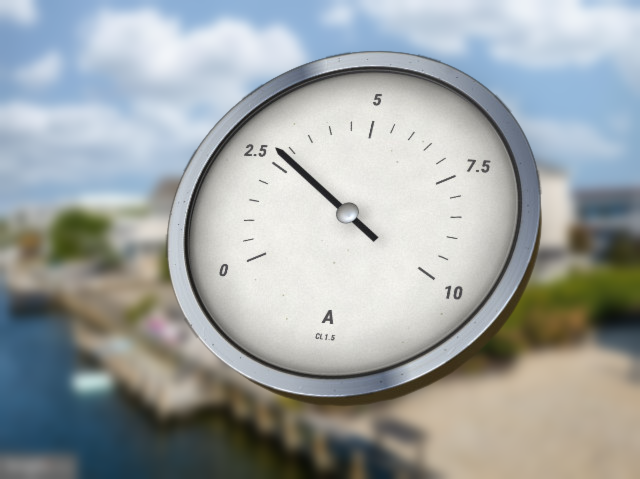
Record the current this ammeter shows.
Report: 2.75 A
